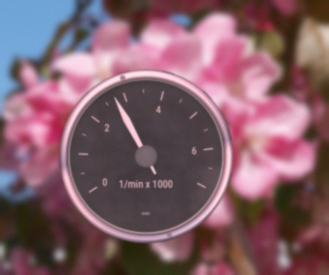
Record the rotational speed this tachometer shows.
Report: 2750 rpm
